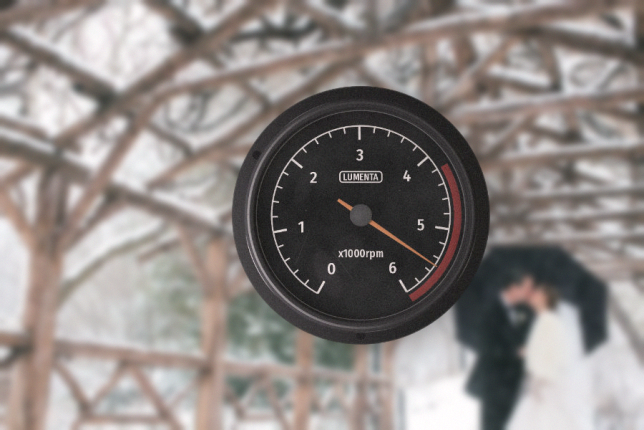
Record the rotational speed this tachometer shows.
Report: 5500 rpm
